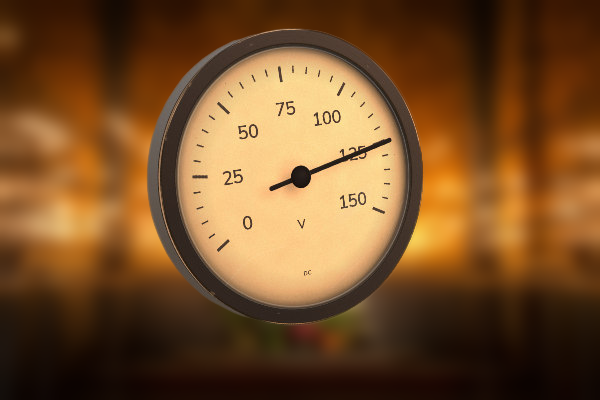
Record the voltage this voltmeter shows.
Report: 125 V
